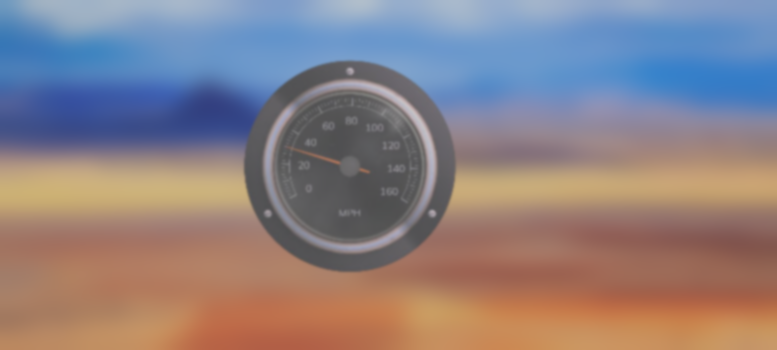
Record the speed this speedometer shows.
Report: 30 mph
